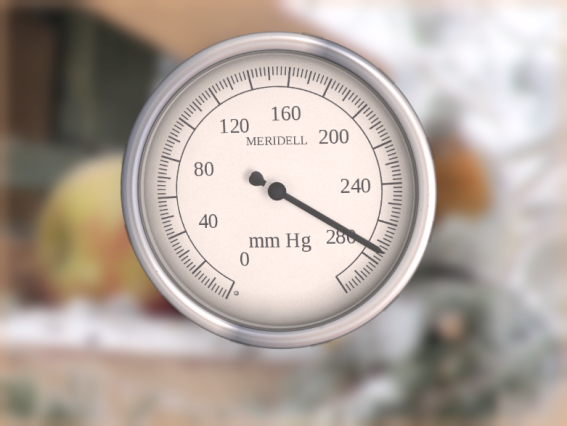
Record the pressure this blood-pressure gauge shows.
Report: 274 mmHg
